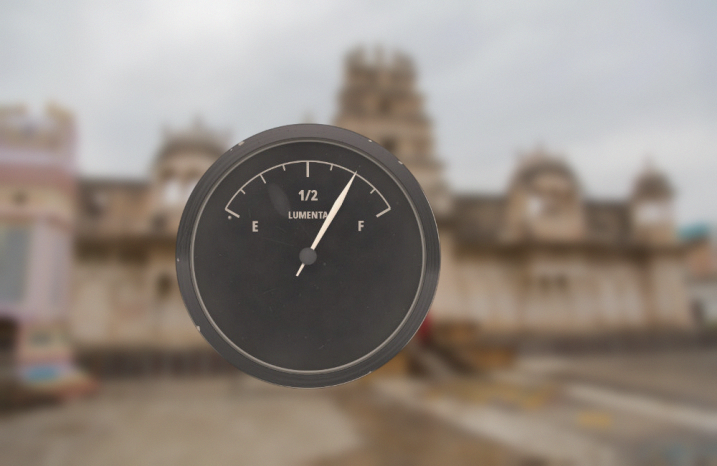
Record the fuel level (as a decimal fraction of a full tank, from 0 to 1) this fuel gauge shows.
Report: 0.75
